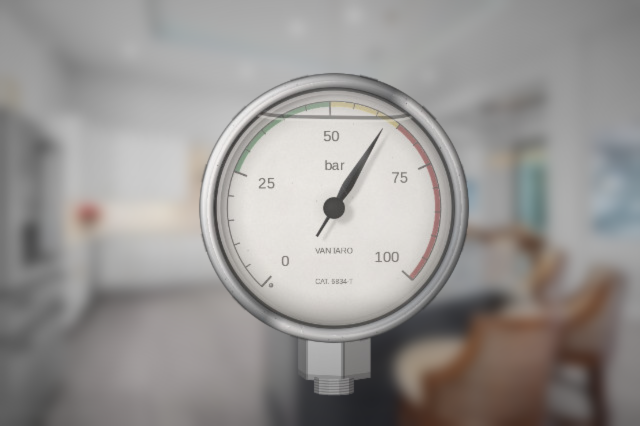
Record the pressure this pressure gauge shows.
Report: 62.5 bar
